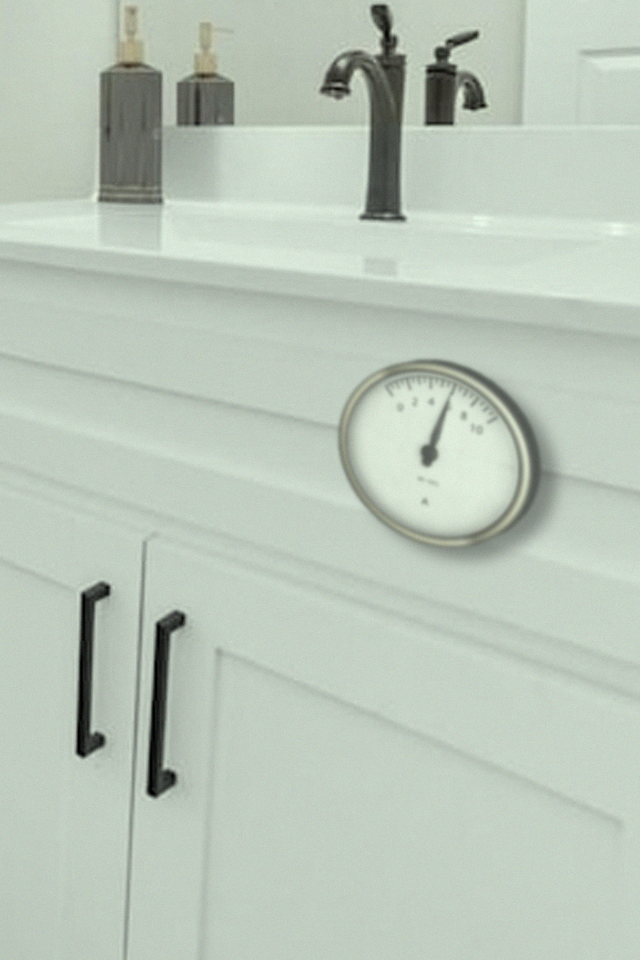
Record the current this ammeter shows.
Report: 6 A
